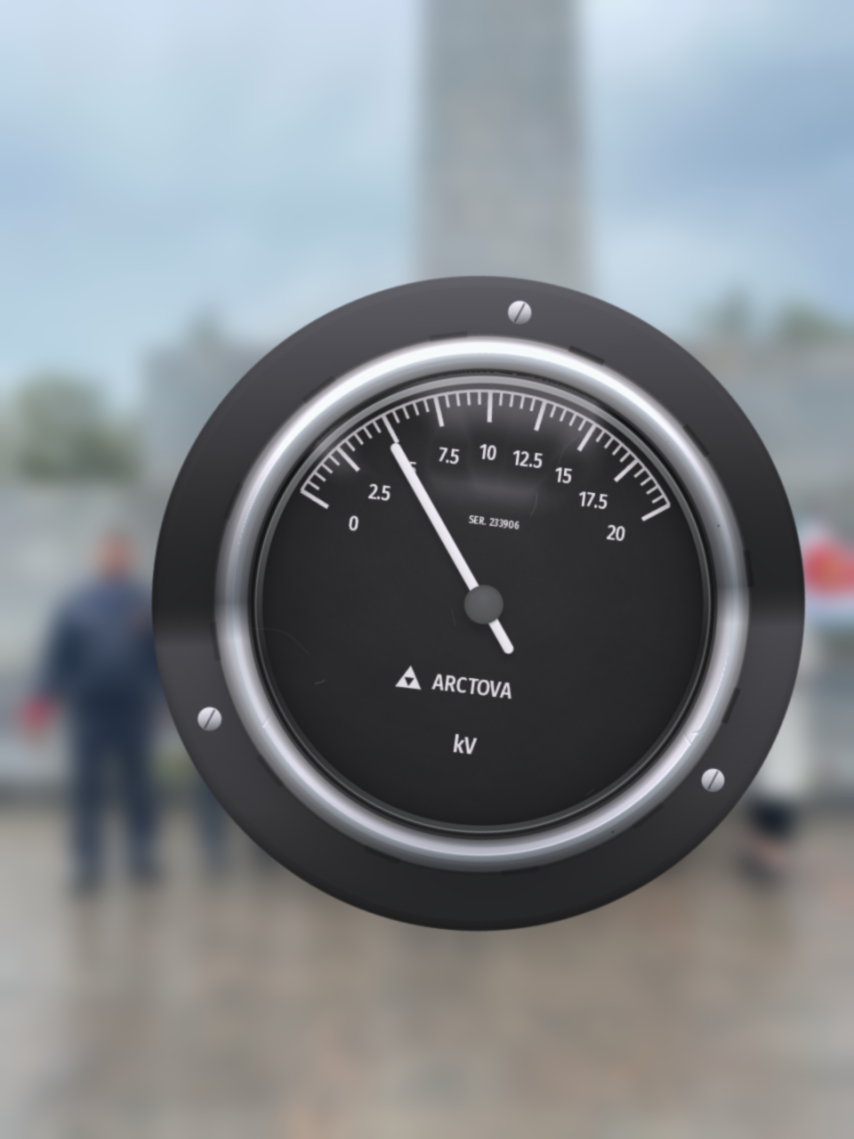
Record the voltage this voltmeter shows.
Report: 4.75 kV
